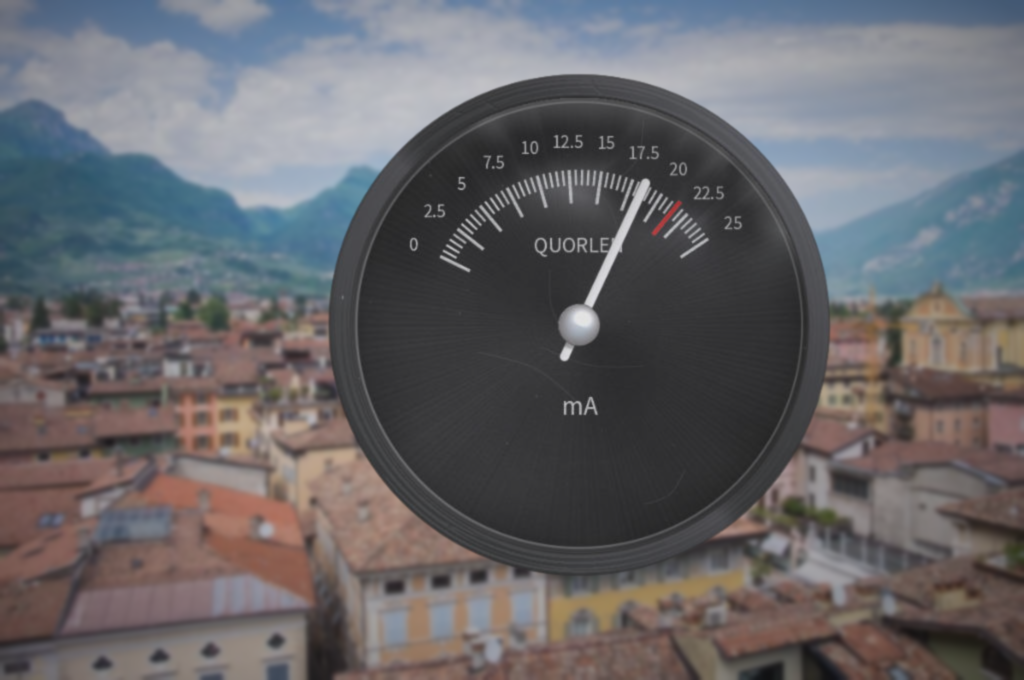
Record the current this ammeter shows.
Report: 18.5 mA
